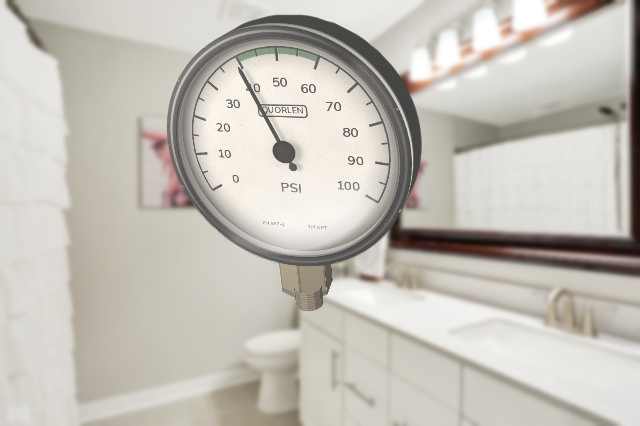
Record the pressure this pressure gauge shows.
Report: 40 psi
